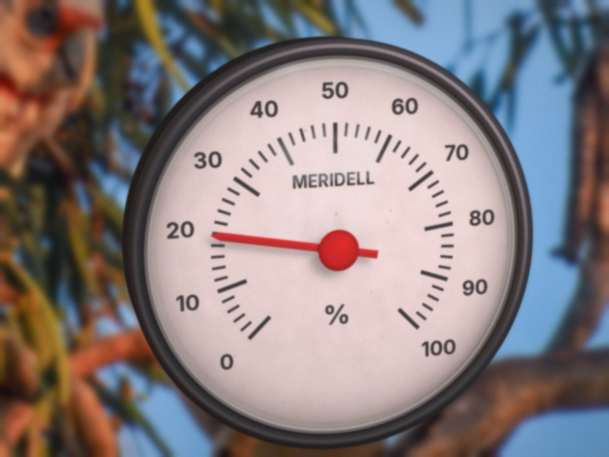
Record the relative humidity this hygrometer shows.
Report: 20 %
